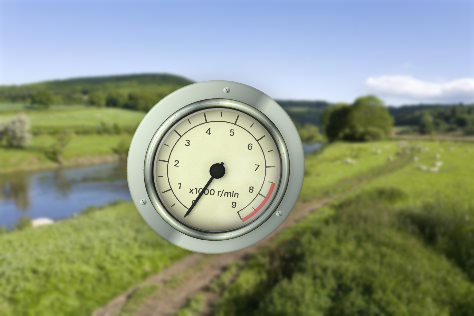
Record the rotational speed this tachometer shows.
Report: 0 rpm
